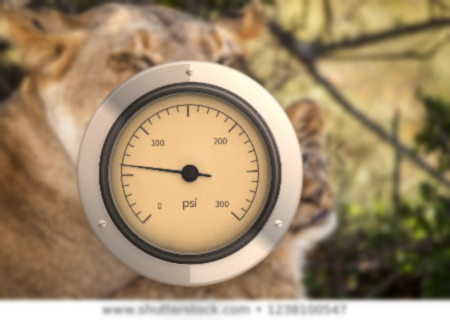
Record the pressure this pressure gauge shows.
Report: 60 psi
